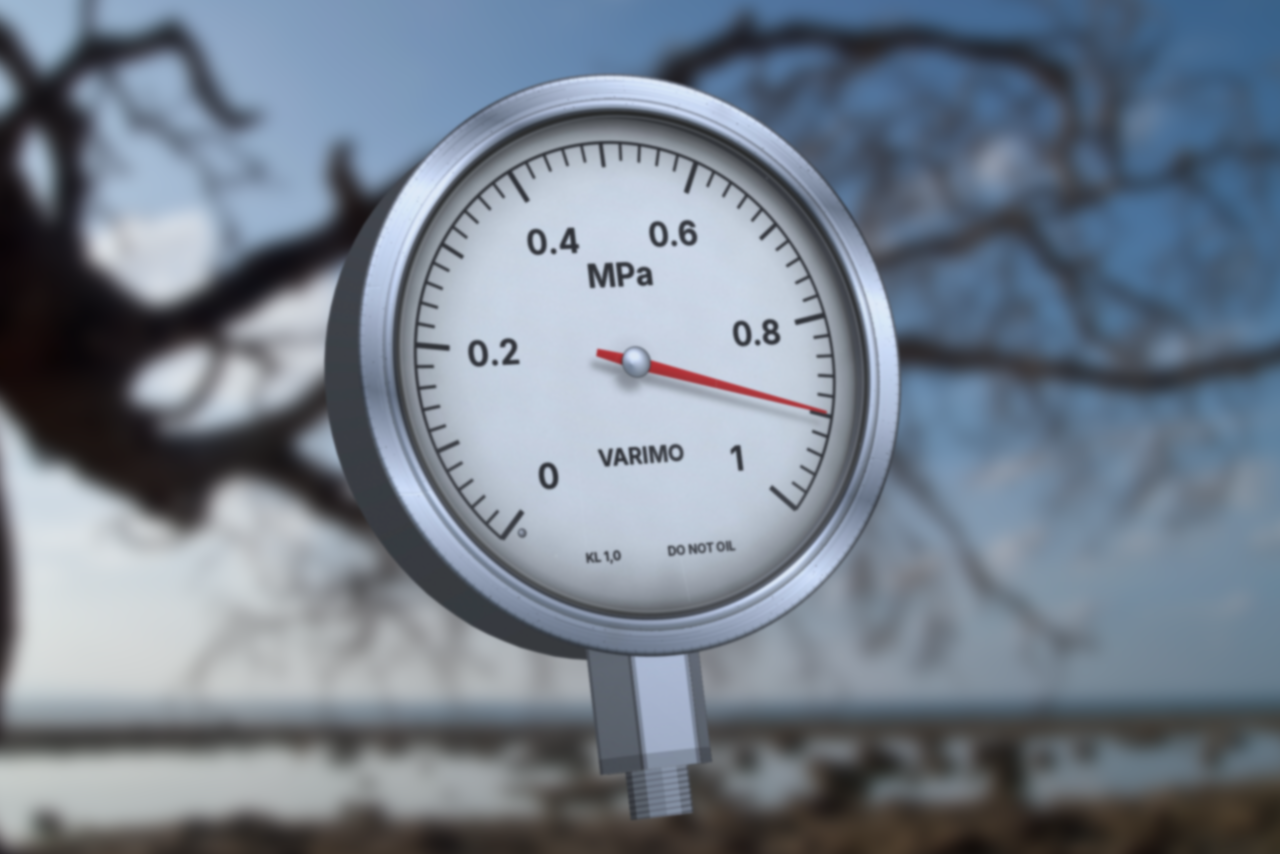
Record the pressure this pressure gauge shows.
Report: 0.9 MPa
